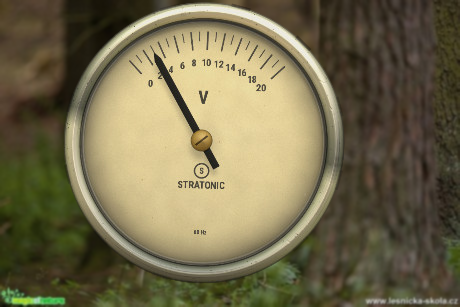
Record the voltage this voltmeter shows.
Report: 3 V
